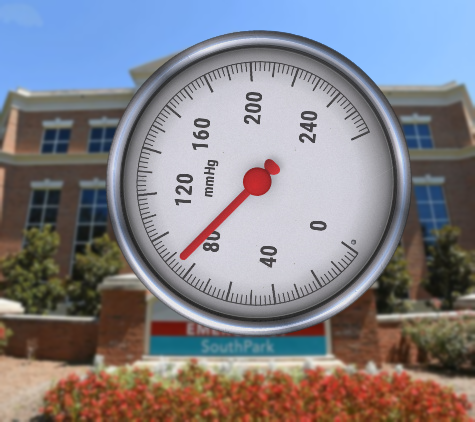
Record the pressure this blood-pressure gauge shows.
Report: 86 mmHg
